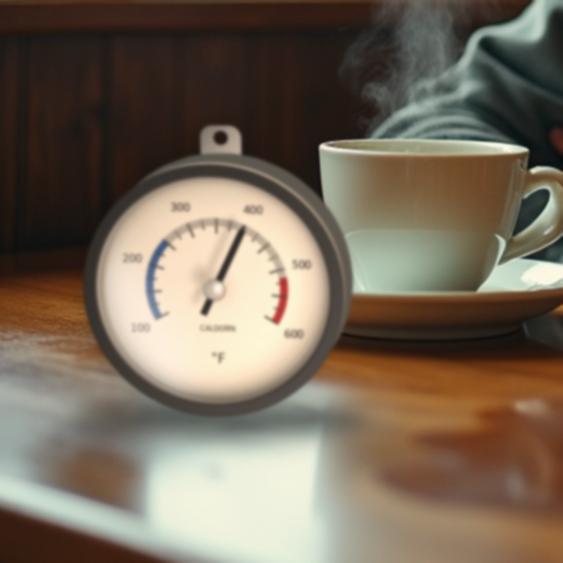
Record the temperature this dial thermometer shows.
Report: 400 °F
